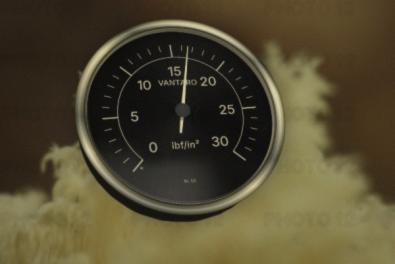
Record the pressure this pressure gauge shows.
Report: 16.5 psi
